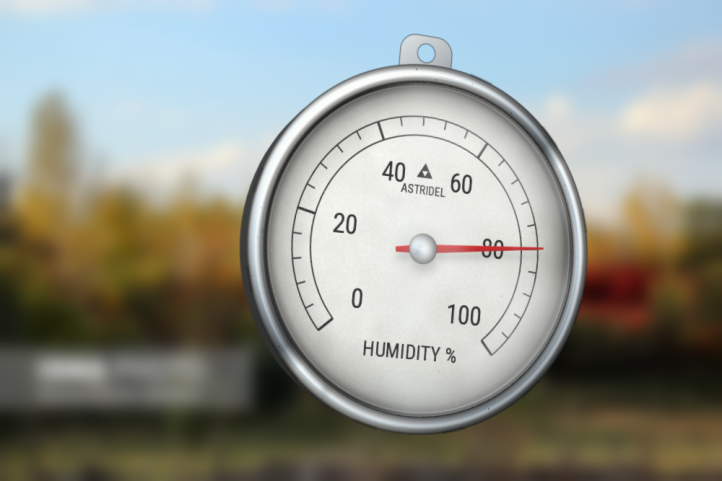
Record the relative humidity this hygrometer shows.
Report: 80 %
